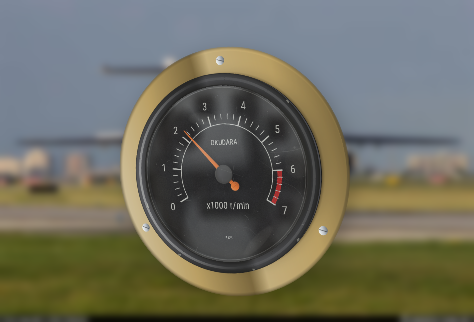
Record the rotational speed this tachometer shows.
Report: 2200 rpm
